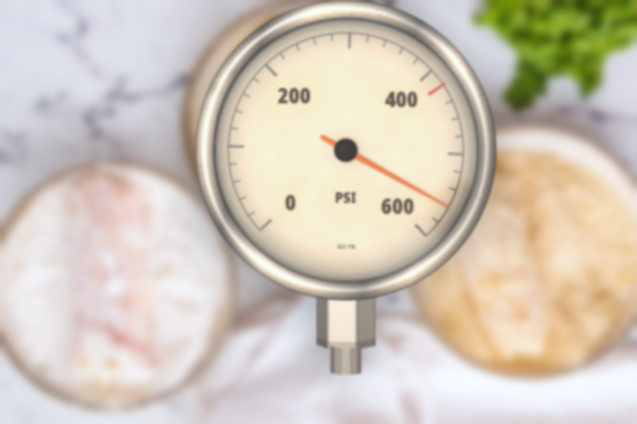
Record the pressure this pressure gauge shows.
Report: 560 psi
